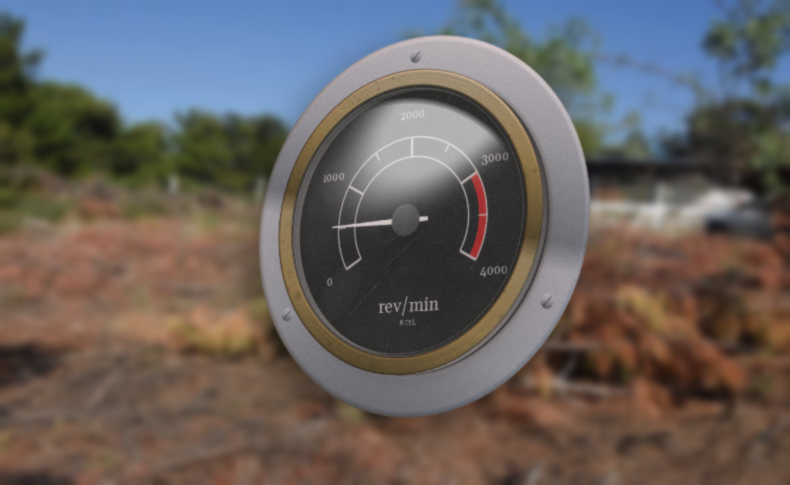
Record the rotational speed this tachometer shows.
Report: 500 rpm
